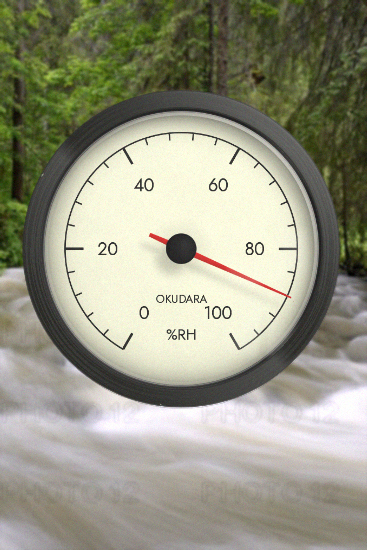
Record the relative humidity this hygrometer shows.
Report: 88 %
